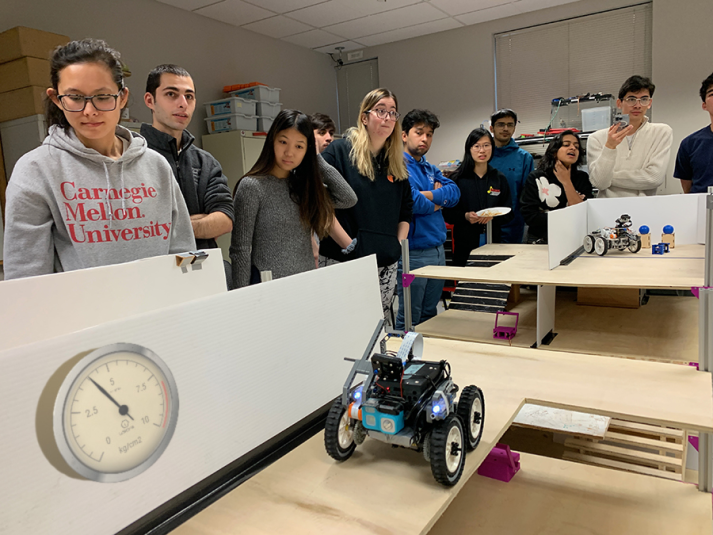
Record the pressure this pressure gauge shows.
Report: 4 kg/cm²
